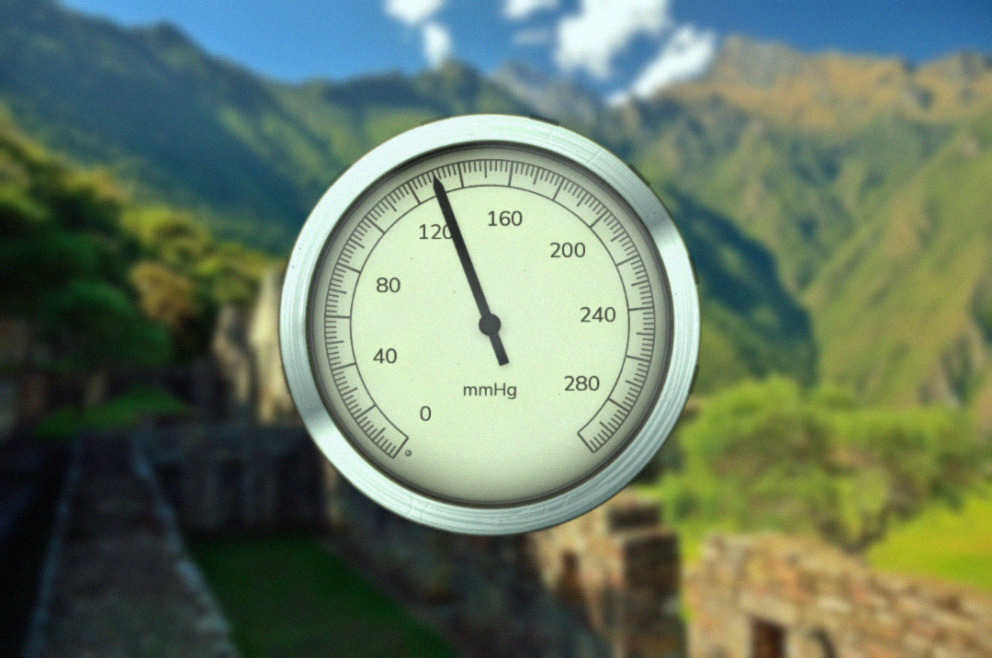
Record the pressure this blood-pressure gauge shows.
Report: 130 mmHg
